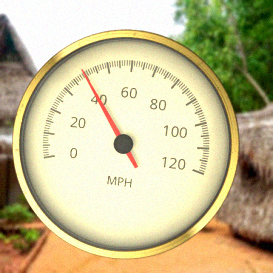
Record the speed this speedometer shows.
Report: 40 mph
